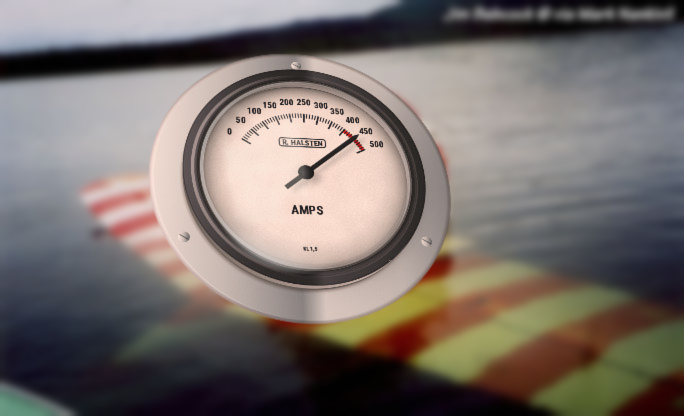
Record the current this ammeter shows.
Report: 450 A
